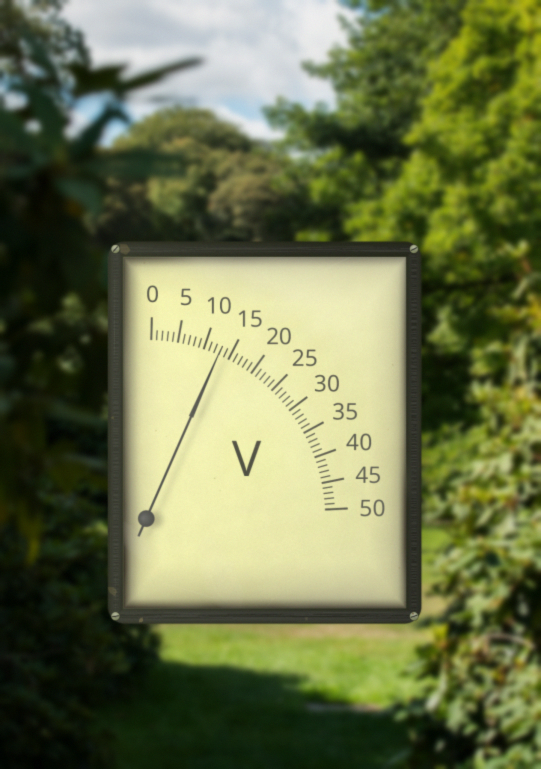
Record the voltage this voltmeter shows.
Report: 13 V
